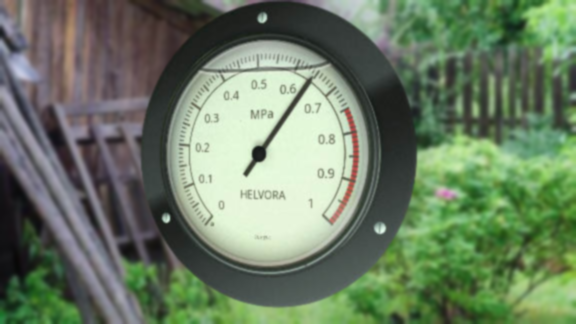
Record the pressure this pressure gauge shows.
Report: 0.65 MPa
